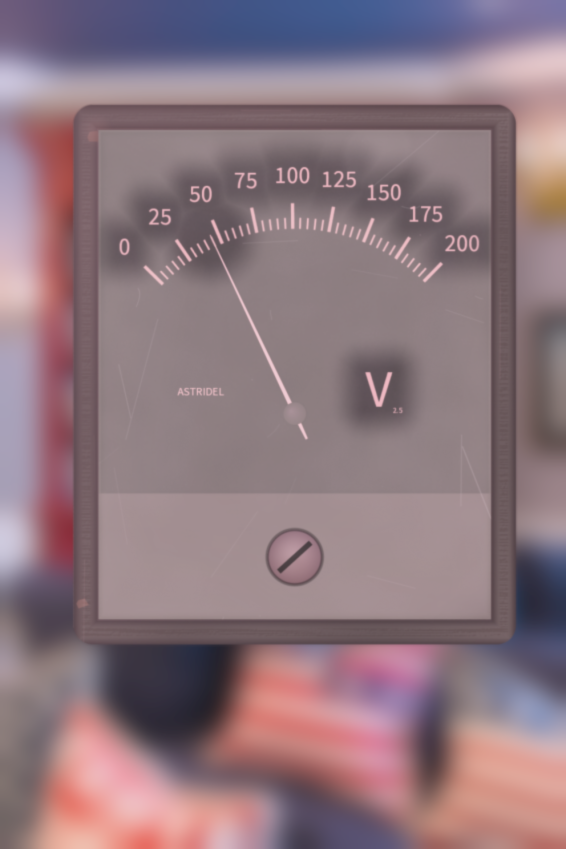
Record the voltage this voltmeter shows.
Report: 45 V
